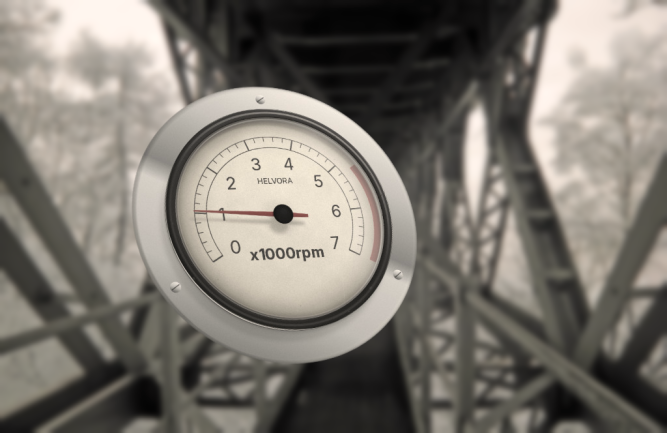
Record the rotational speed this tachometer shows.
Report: 1000 rpm
